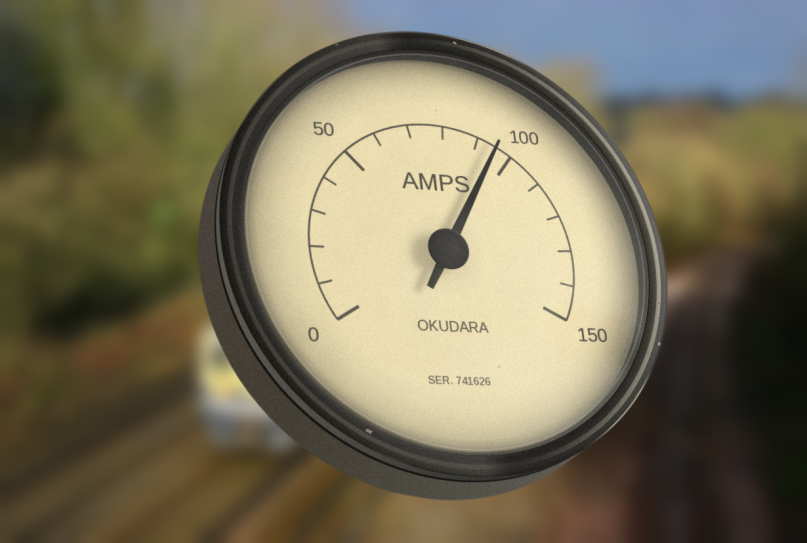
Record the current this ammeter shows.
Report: 95 A
